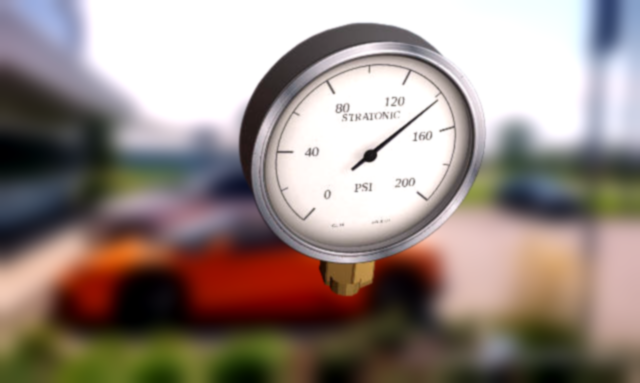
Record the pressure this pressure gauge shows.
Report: 140 psi
